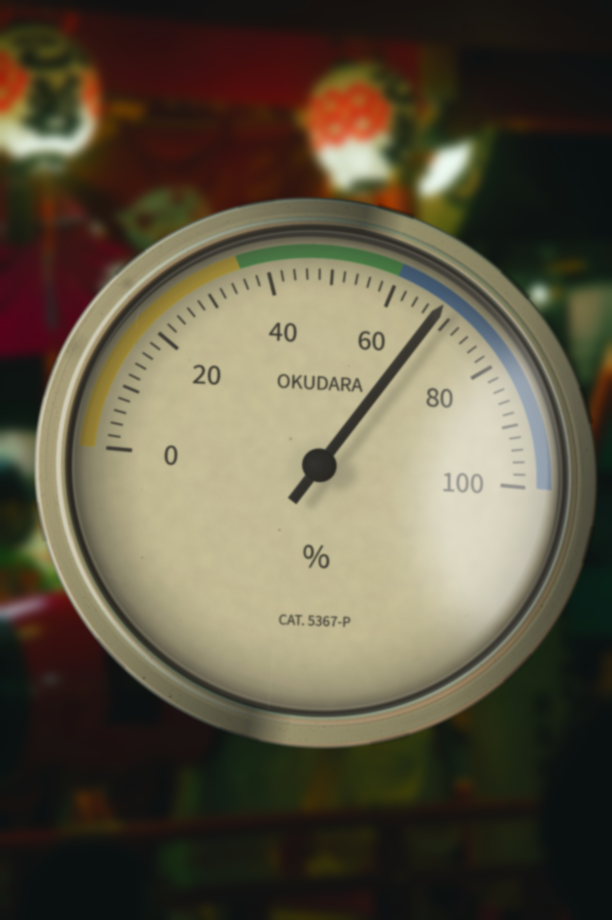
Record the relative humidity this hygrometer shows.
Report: 68 %
